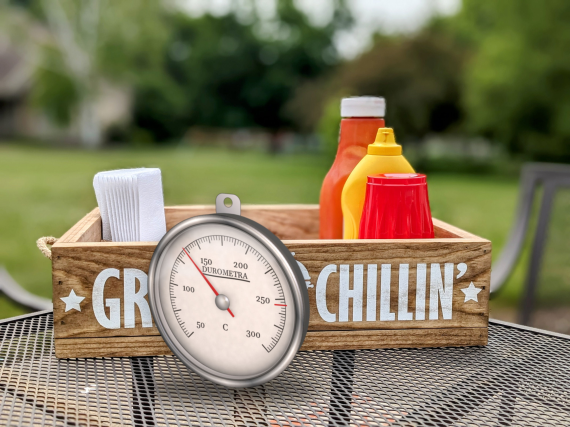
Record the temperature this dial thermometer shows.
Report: 137.5 °C
